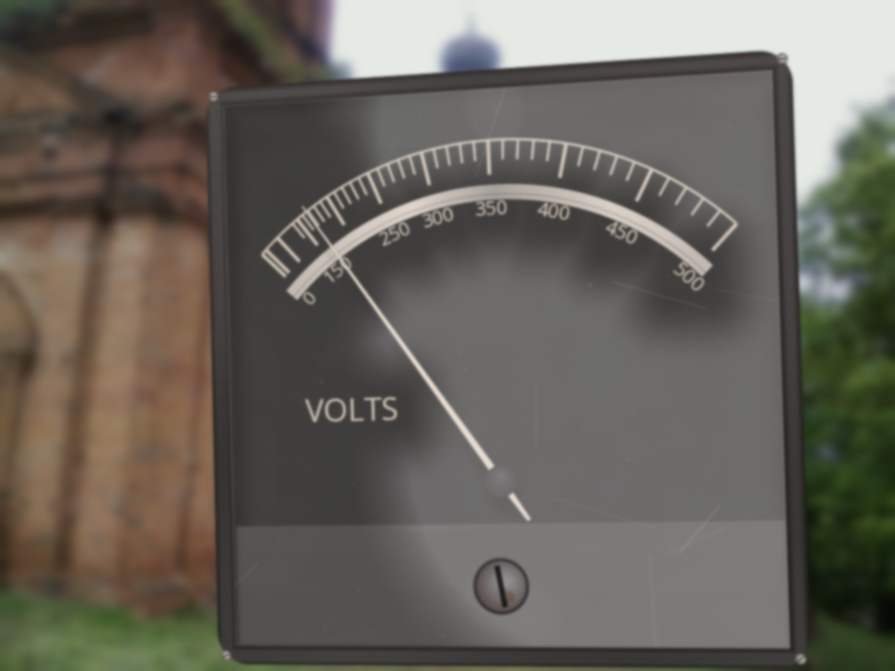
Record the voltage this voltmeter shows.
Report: 170 V
